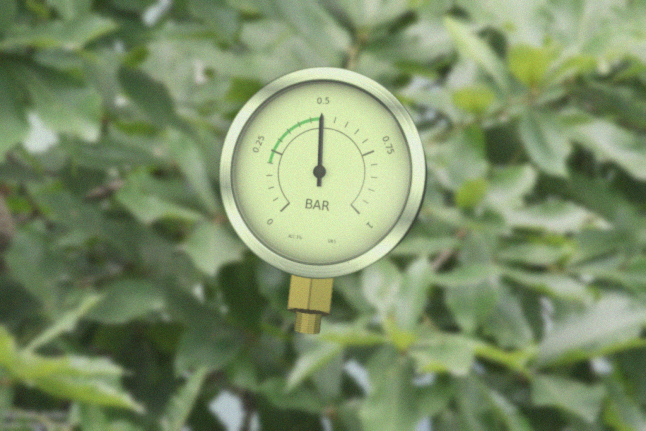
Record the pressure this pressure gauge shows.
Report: 0.5 bar
